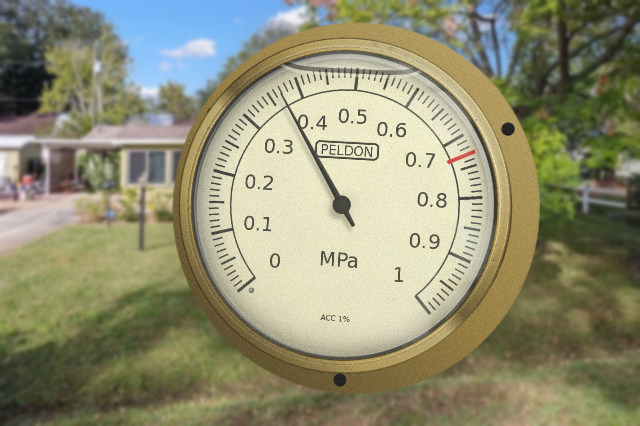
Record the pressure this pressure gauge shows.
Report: 0.37 MPa
